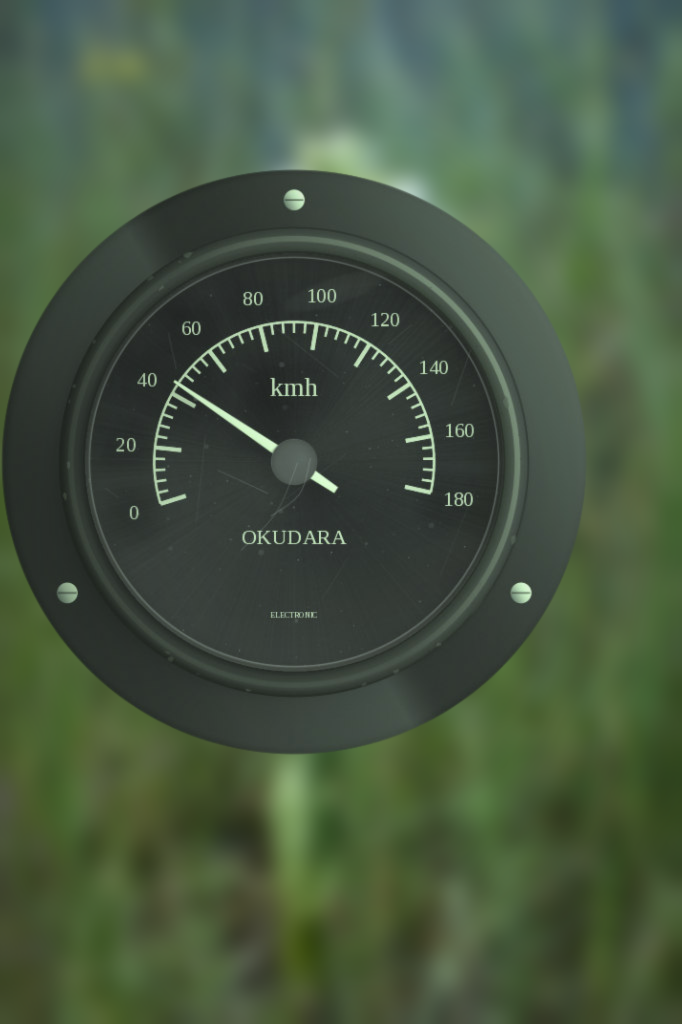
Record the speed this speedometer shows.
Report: 44 km/h
